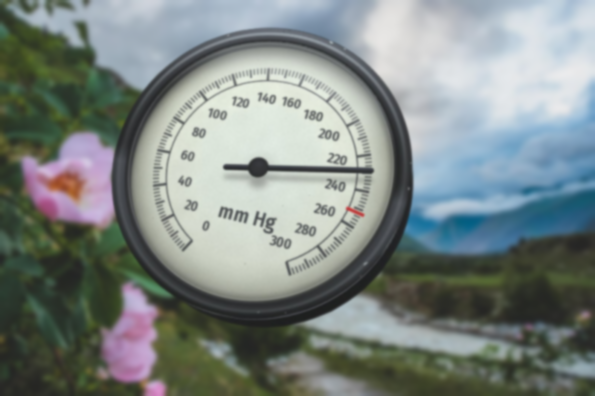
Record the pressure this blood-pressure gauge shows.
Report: 230 mmHg
